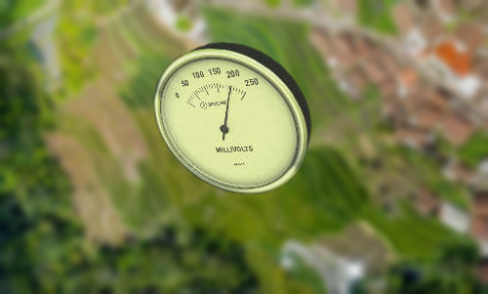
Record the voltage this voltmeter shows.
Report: 200 mV
